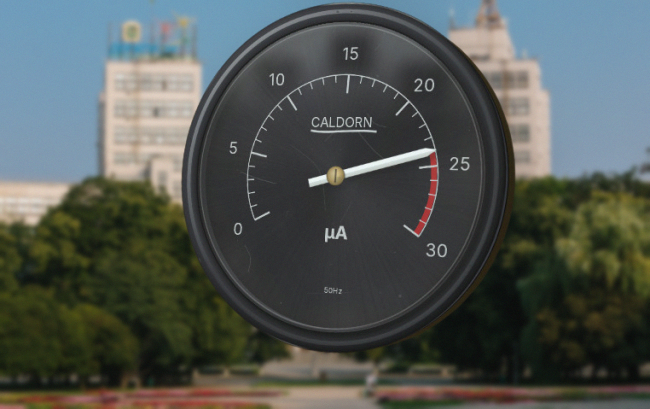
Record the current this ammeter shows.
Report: 24 µA
